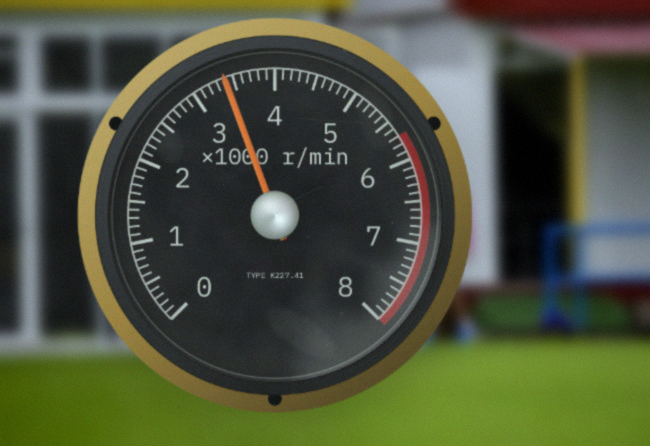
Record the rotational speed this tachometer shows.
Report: 3400 rpm
